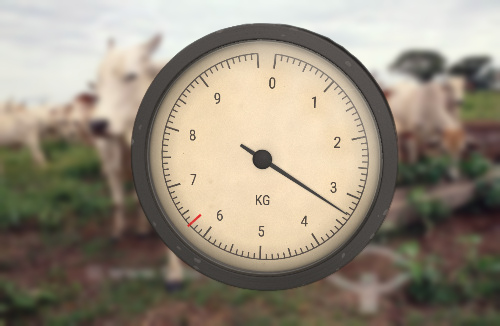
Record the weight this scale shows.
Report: 3.3 kg
